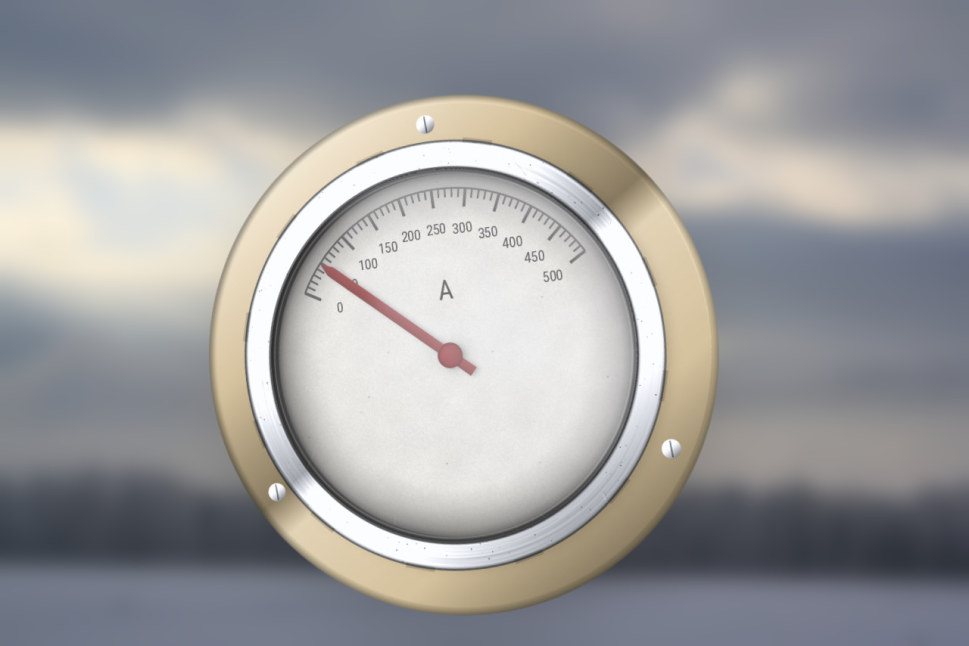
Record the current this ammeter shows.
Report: 50 A
